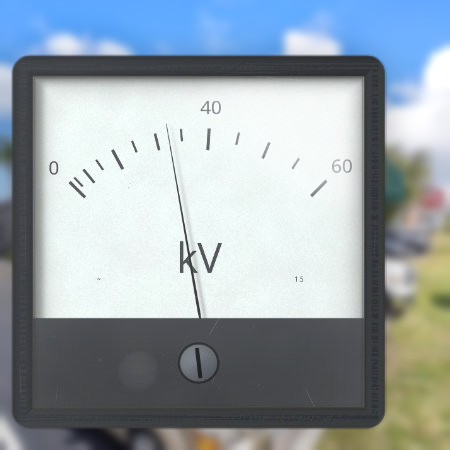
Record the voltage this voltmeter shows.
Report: 32.5 kV
